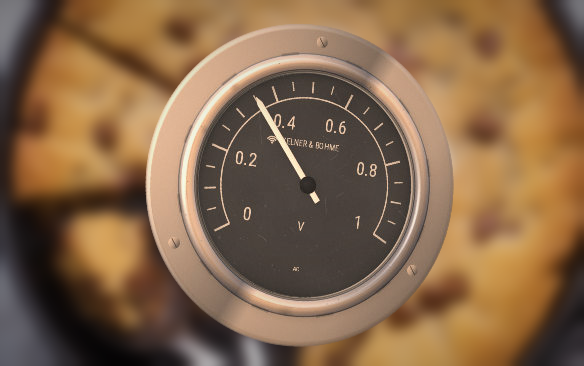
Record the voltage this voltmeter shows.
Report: 0.35 V
